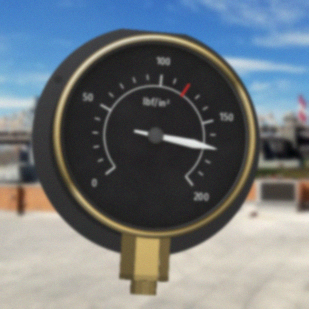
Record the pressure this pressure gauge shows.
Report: 170 psi
